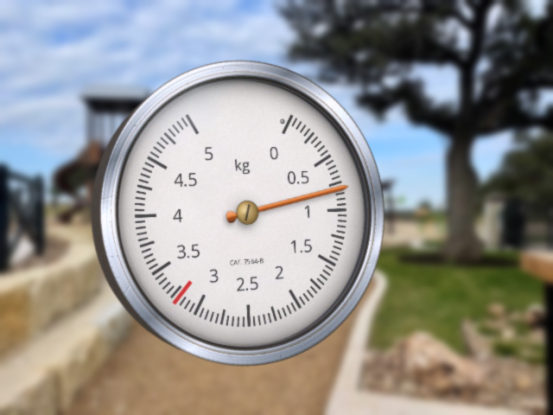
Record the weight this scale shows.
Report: 0.8 kg
